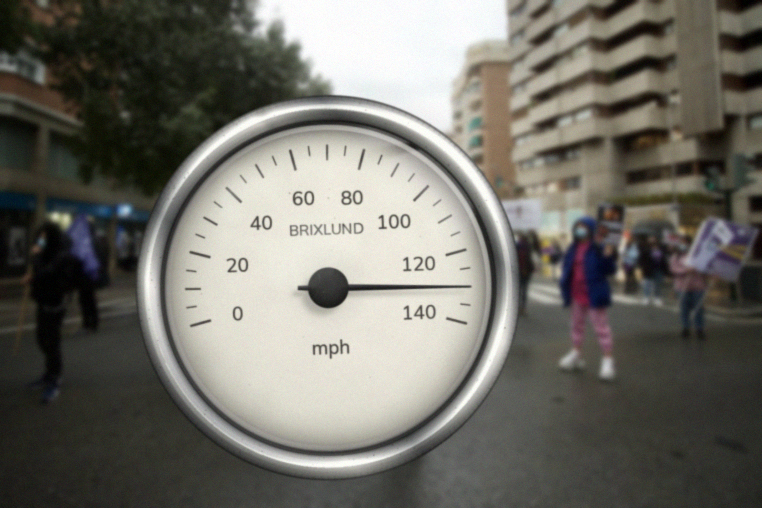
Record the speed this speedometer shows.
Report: 130 mph
